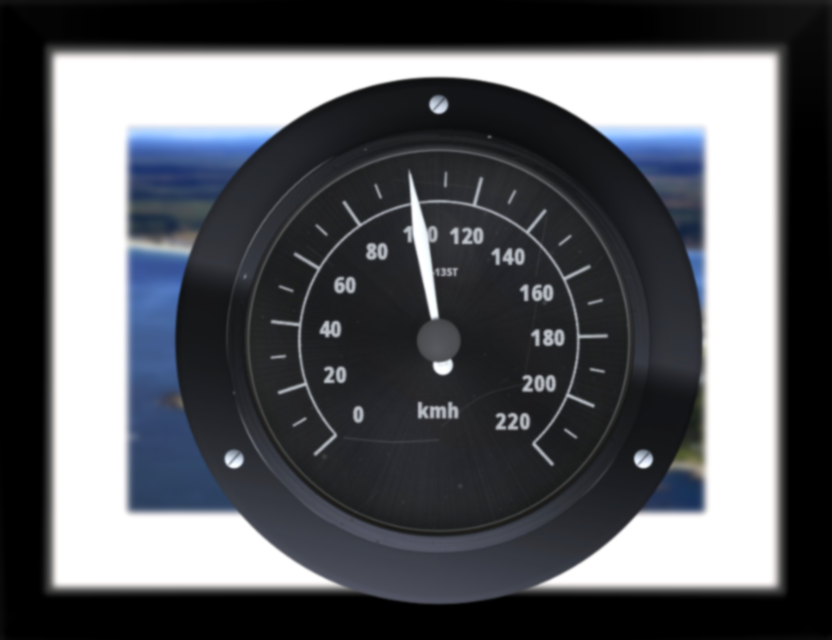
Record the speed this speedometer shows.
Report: 100 km/h
